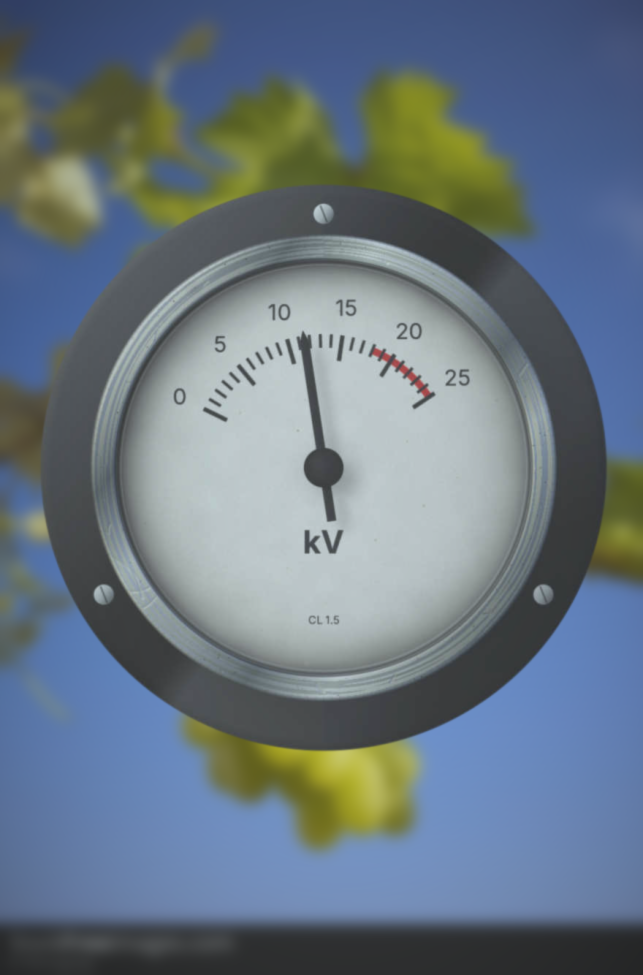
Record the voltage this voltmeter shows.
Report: 11.5 kV
